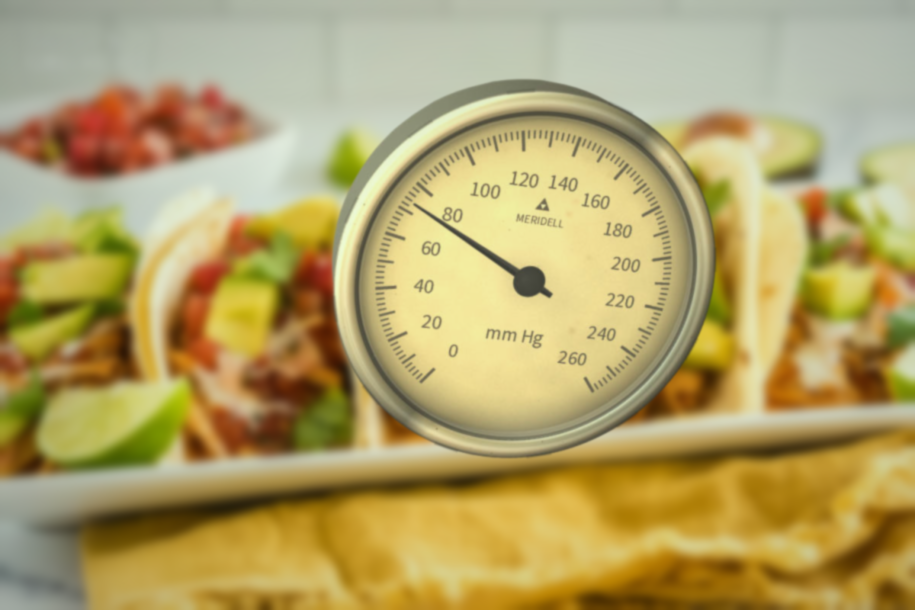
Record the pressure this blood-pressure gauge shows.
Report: 74 mmHg
